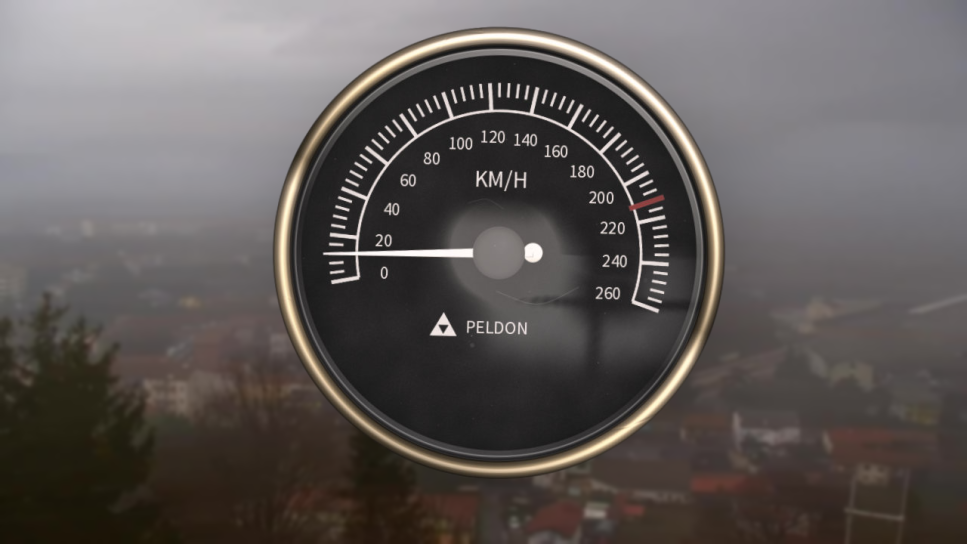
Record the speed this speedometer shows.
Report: 12 km/h
